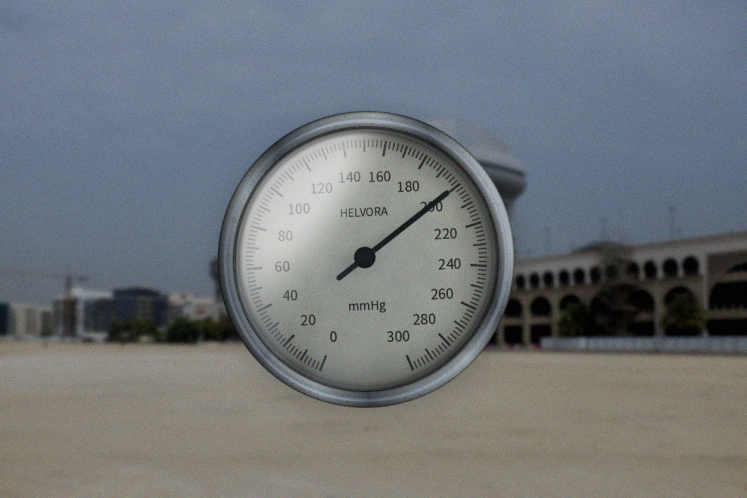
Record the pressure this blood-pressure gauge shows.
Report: 200 mmHg
